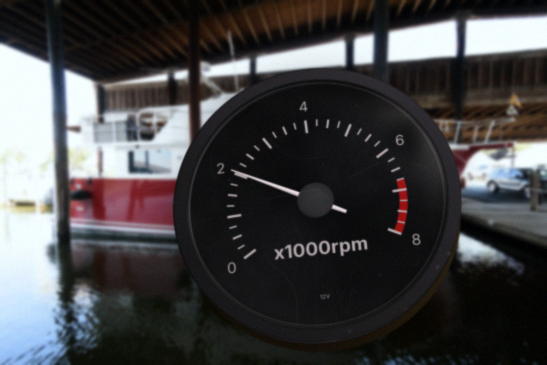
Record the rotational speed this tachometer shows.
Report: 2000 rpm
